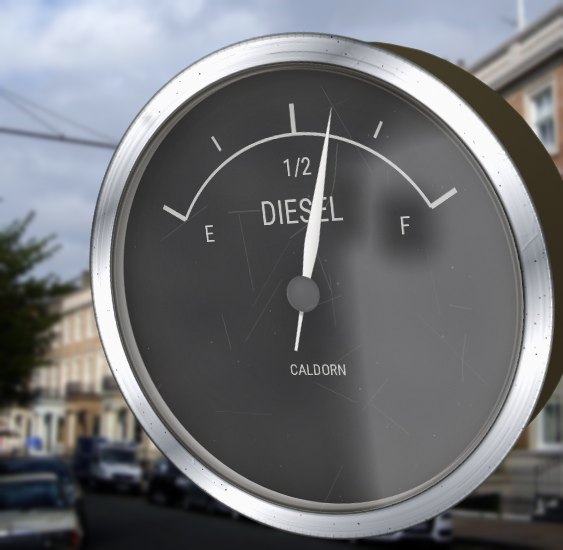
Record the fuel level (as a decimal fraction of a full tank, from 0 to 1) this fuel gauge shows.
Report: 0.625
